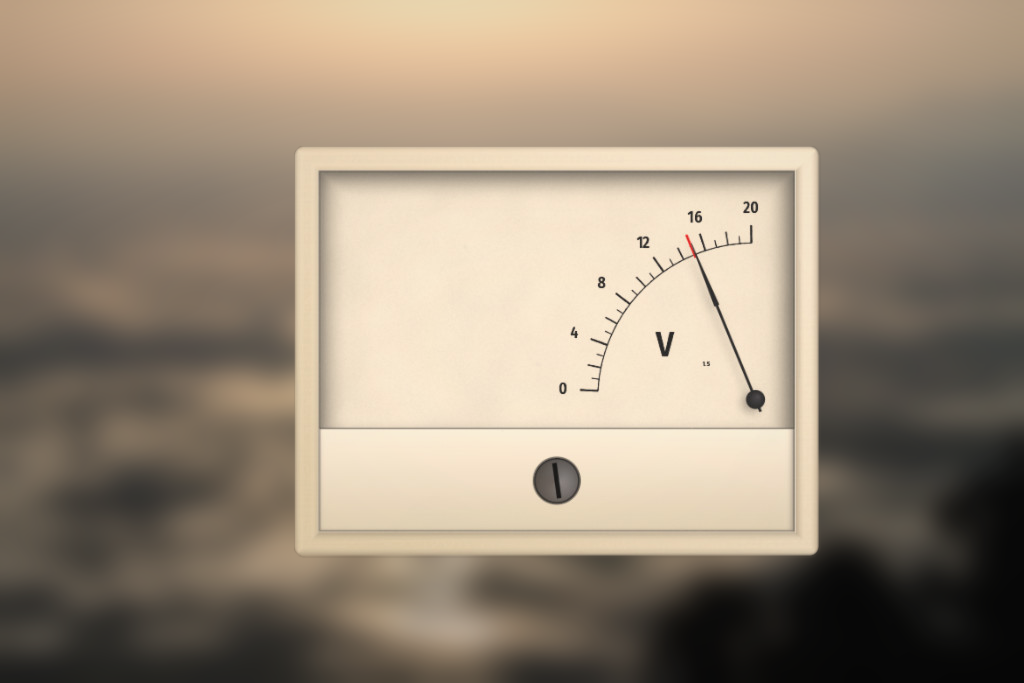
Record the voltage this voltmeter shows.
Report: 15 V
